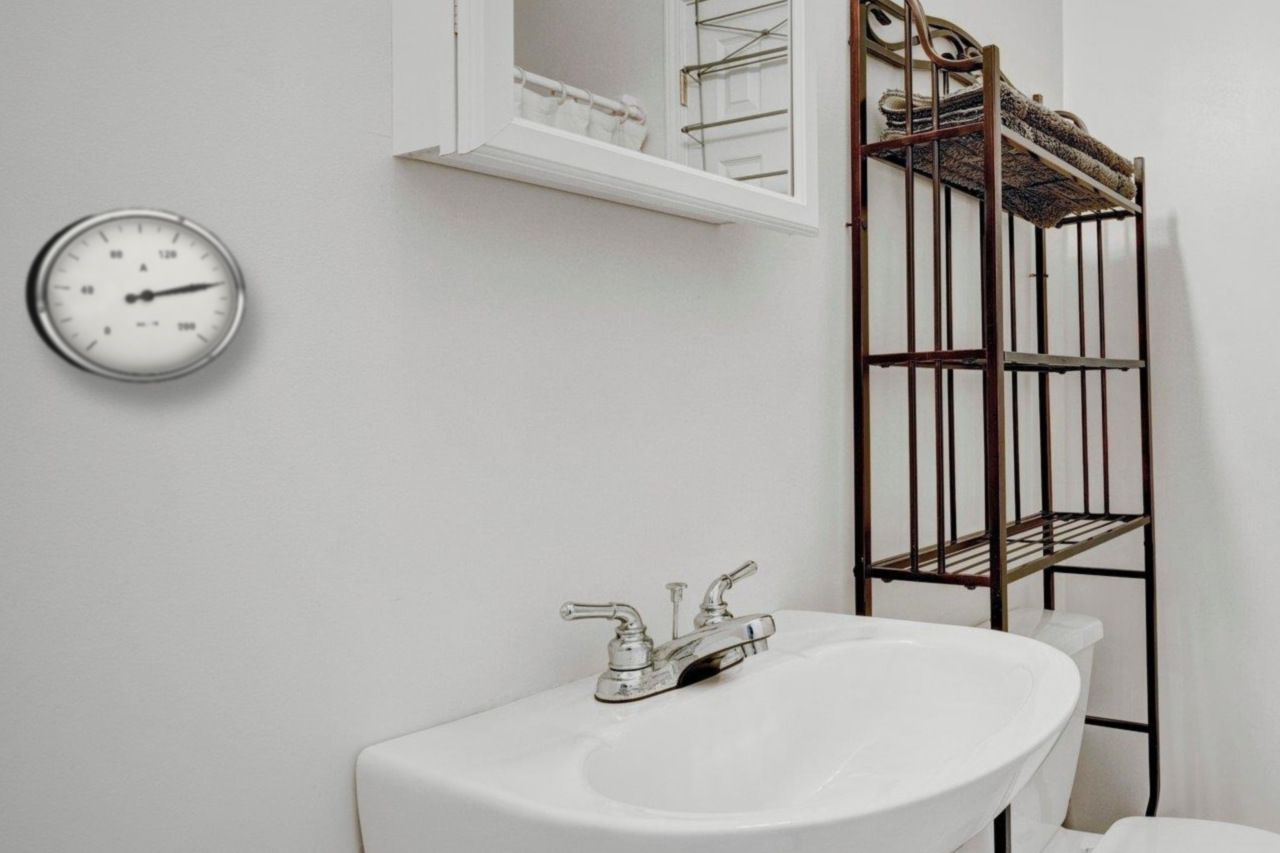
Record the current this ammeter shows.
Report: 160 A
